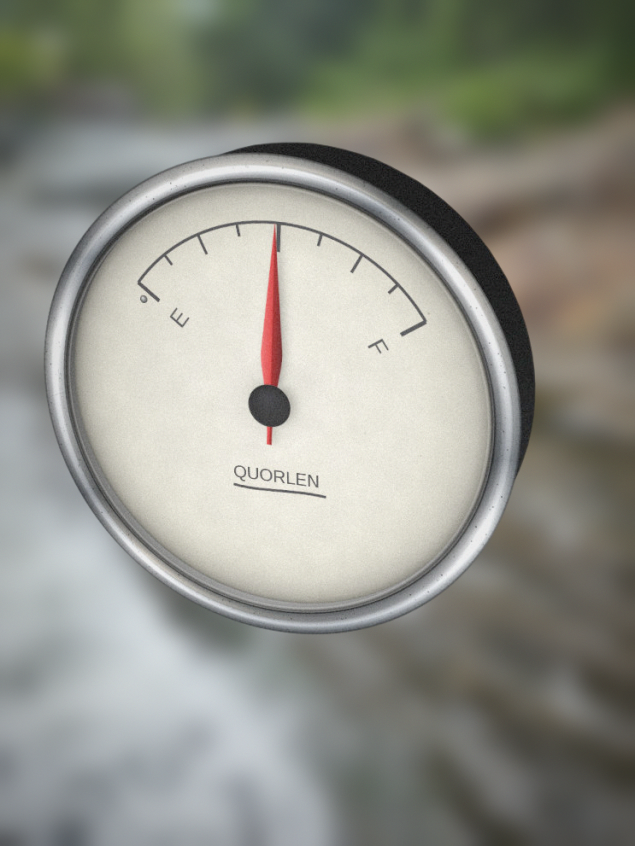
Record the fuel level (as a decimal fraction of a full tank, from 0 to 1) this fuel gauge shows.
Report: 0.5
